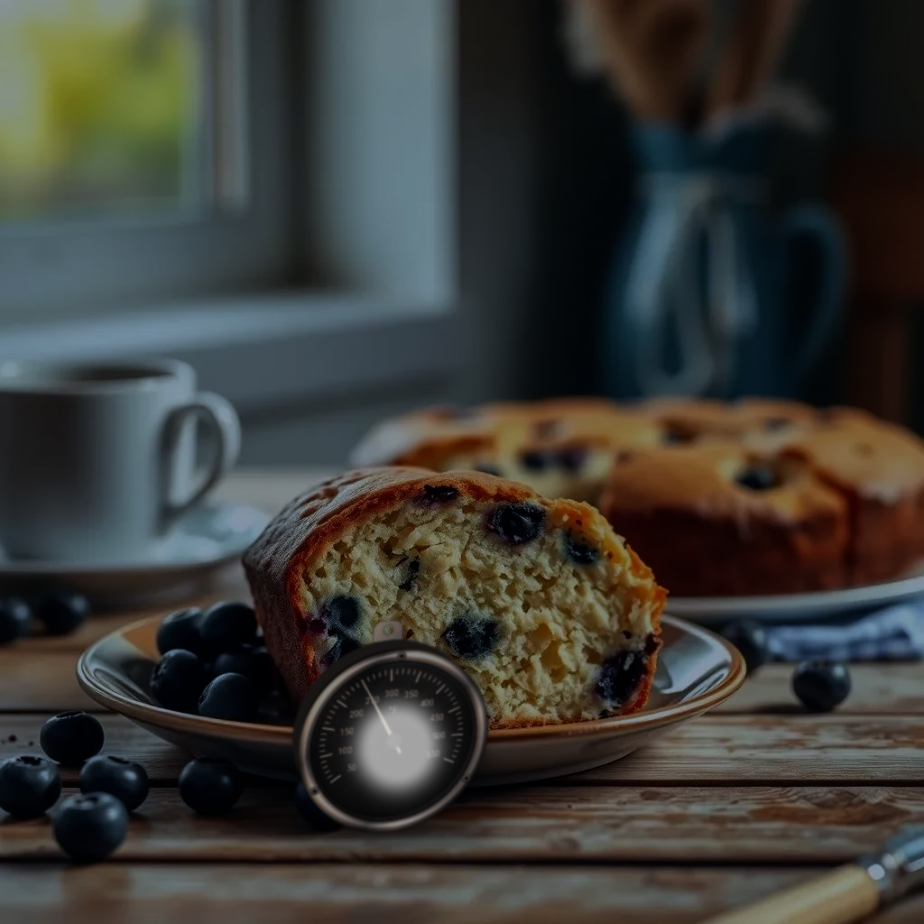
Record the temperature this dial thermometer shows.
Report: 250 °F
